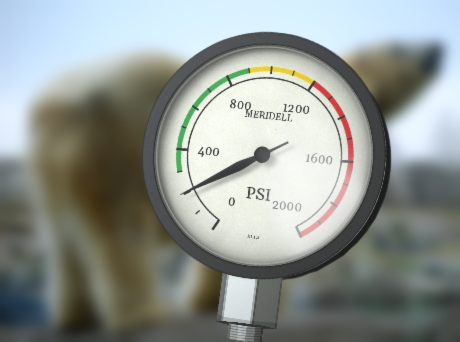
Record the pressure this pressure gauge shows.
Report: 200 psi
